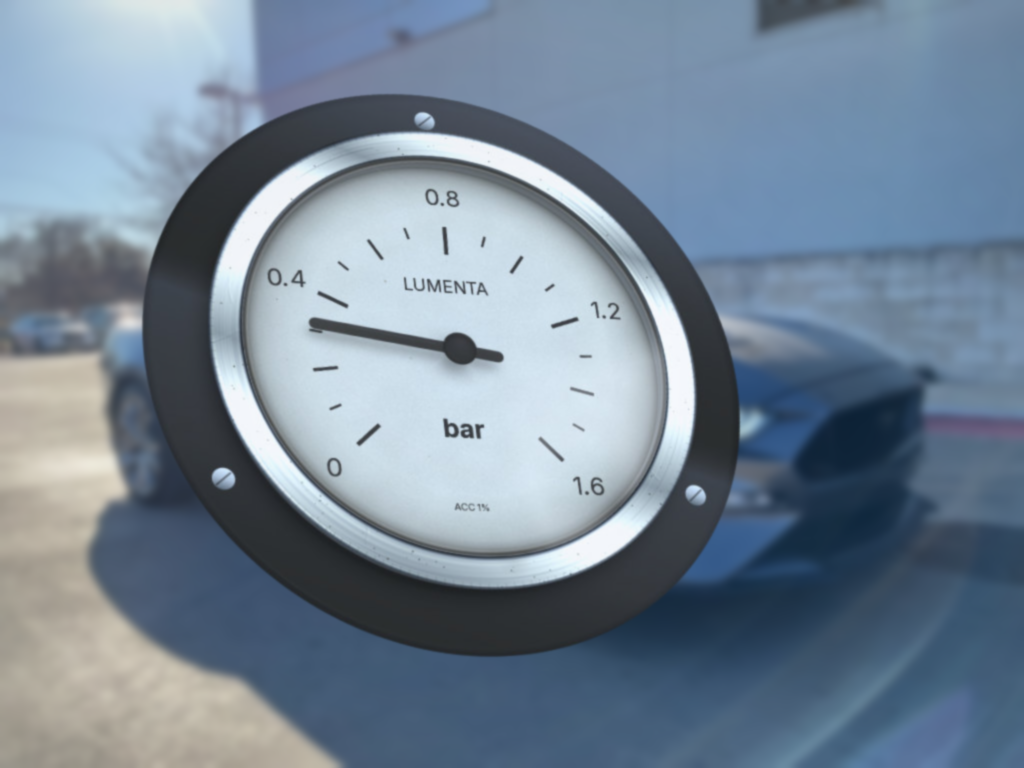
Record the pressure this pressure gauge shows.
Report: 0.3 bar
